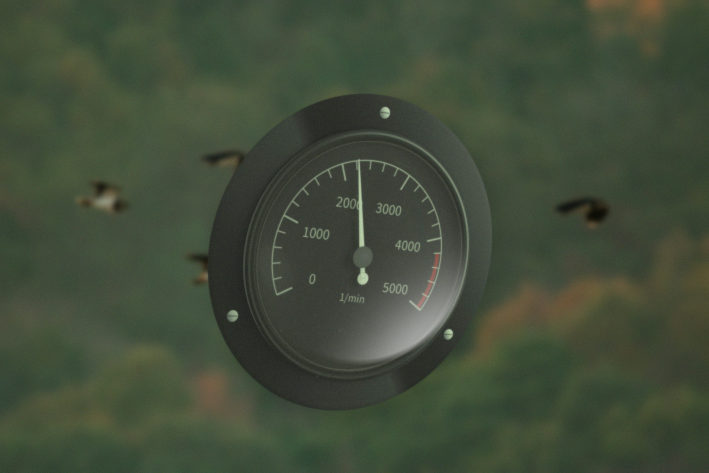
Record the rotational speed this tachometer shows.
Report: 2200 rpm
